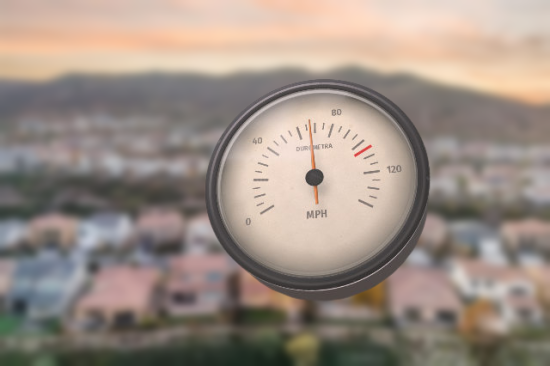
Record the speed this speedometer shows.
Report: 67.5 mph
